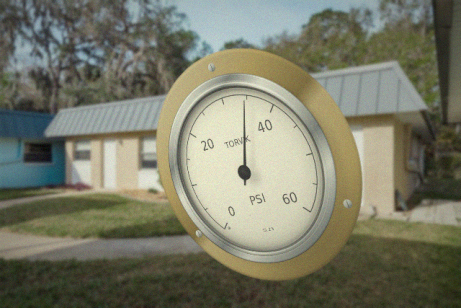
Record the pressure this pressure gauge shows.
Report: 35 psi
